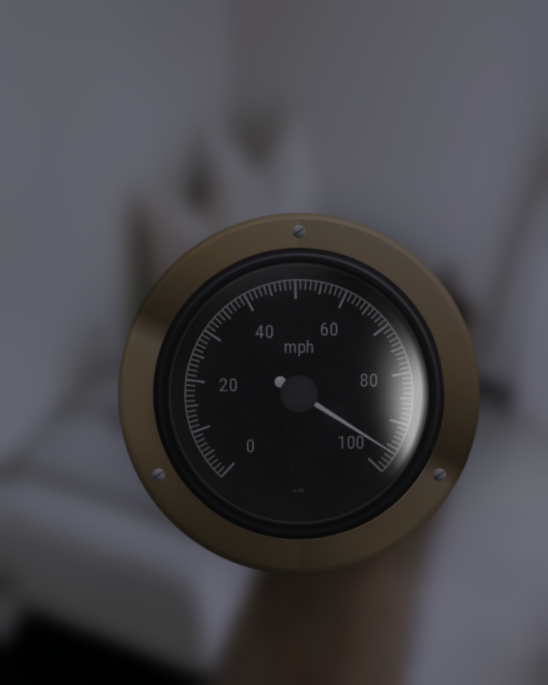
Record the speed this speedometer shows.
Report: 96 mph
